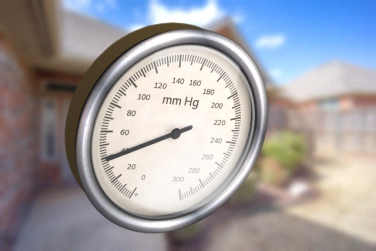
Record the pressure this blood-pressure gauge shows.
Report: 40 mmHg
